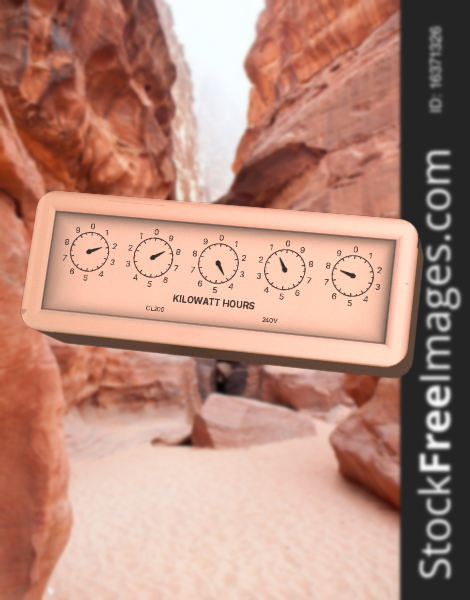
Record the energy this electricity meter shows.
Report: 18408 kWh
